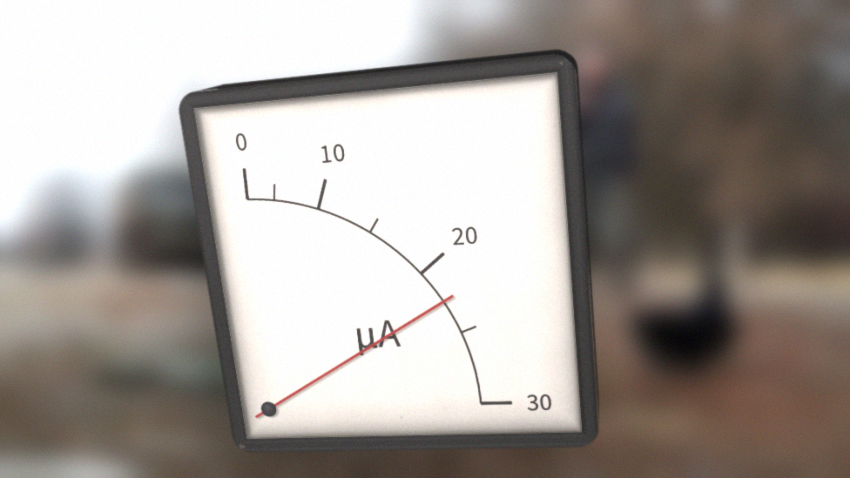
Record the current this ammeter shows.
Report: 22.5 µA
